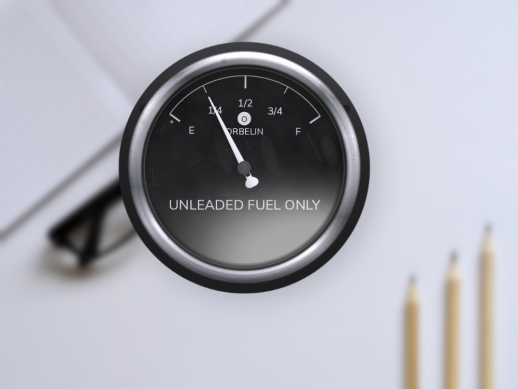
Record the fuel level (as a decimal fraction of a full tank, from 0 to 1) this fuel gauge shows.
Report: 0.25
